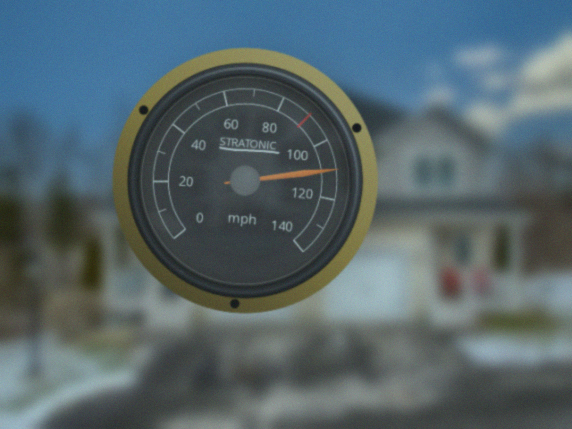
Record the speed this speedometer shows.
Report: 110 mph
